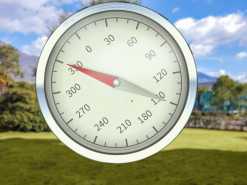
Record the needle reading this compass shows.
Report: 330 °
